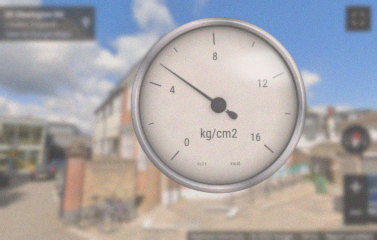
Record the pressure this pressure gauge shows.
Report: 5 kg/cm²
